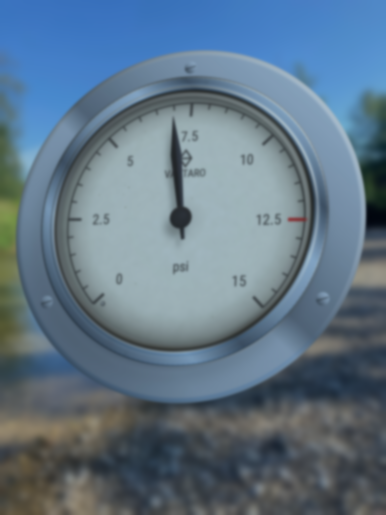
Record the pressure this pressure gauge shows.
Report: 7 psi
